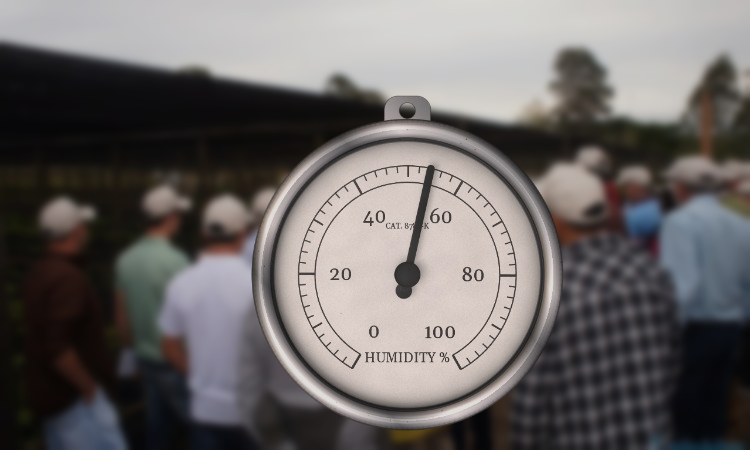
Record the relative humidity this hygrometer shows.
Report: 54 %
